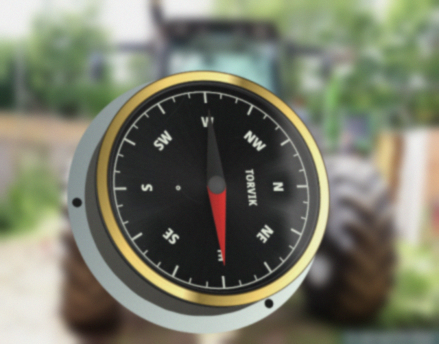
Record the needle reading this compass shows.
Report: 90 °
